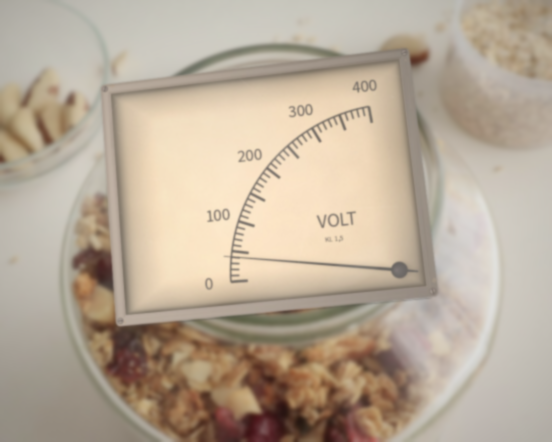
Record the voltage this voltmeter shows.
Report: 40 V
